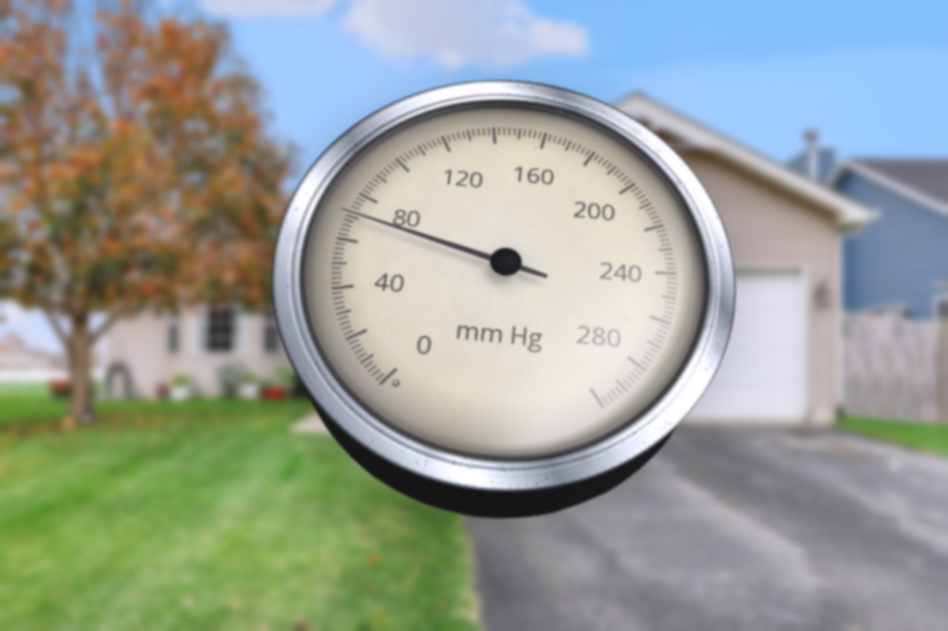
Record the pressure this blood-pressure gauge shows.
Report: 70 mmHg
